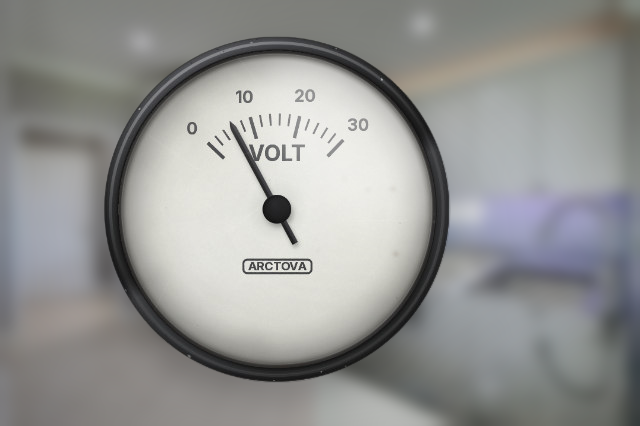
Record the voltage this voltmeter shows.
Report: 6 V
